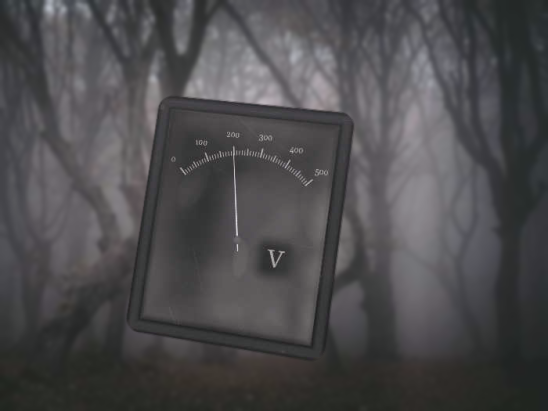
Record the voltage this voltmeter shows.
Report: 200 V
